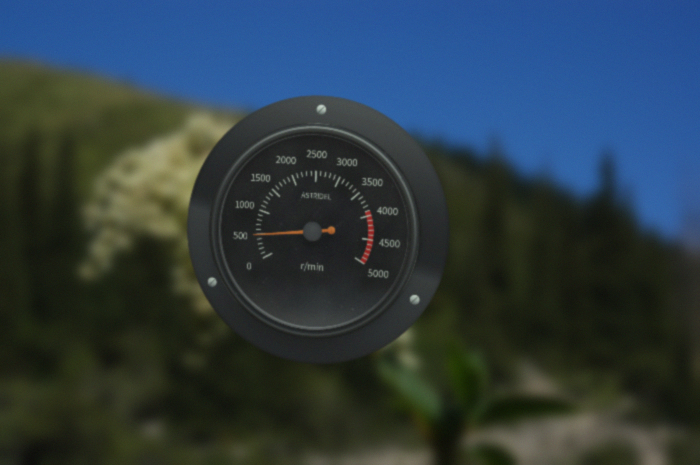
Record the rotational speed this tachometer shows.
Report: 500 rpm
